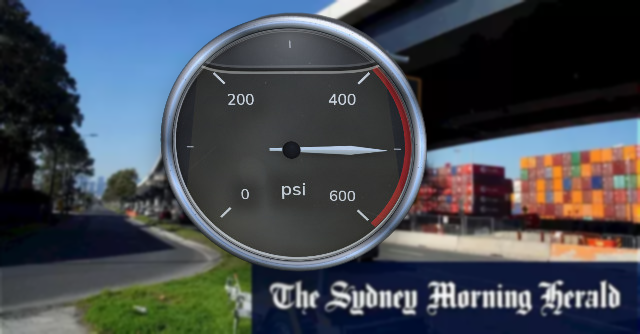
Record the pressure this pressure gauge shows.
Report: 500 psi
